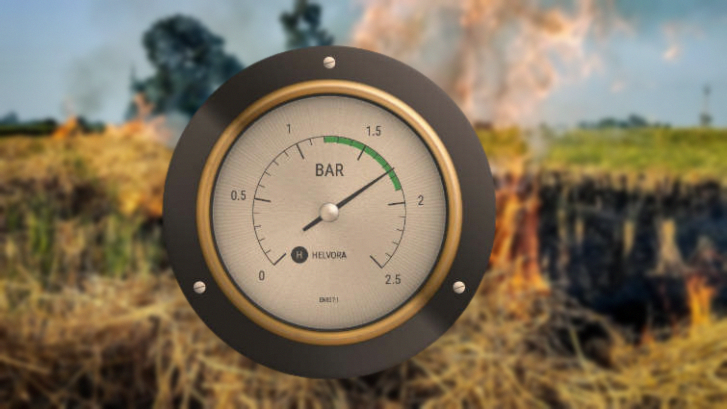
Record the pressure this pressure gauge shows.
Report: 1.75 bar
